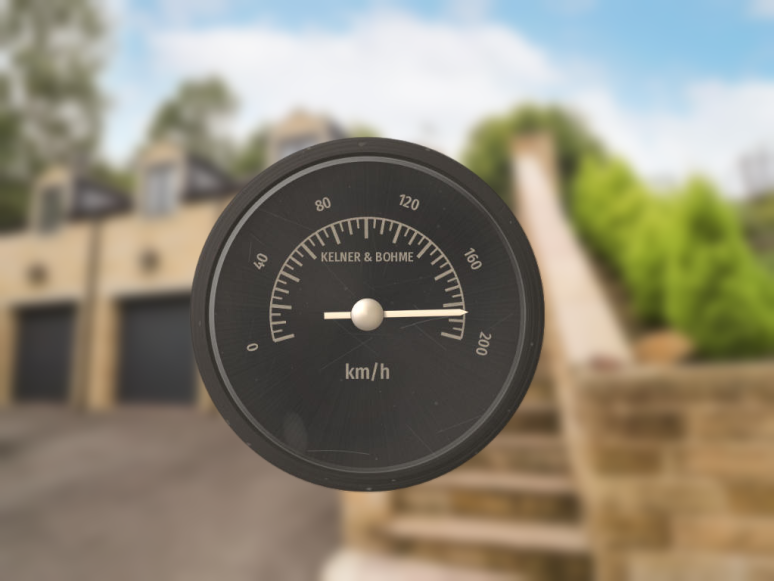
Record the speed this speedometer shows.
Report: 185 km/h
